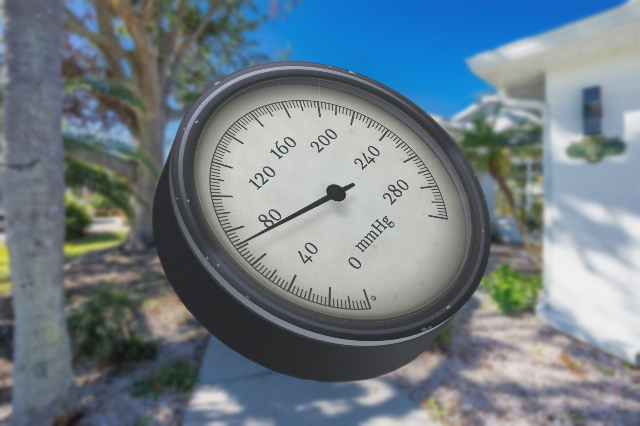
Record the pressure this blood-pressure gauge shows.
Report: 70 mmHg
